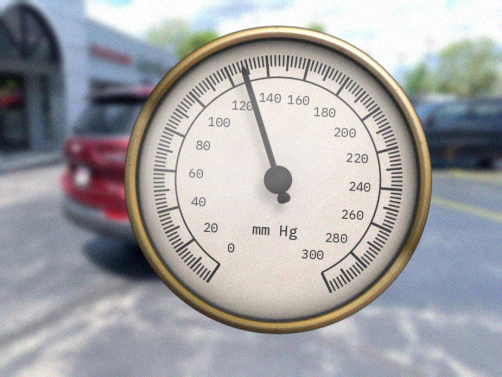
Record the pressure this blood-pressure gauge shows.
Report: 128 mmHg
